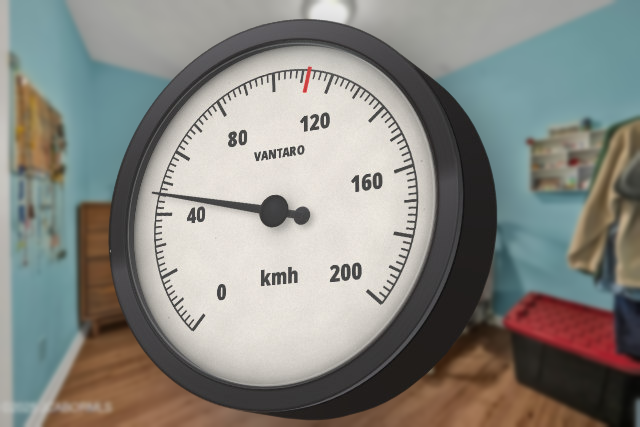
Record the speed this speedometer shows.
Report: 46 km/h
